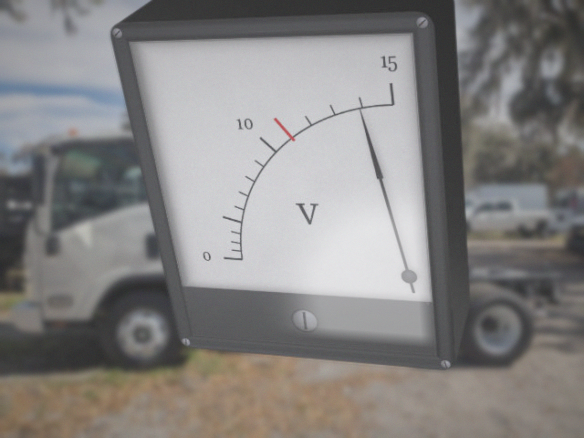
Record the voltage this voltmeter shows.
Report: 14 V
